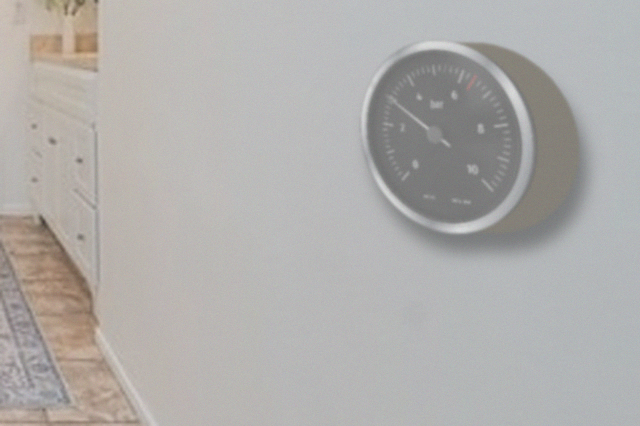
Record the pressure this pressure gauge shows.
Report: 3 bar
